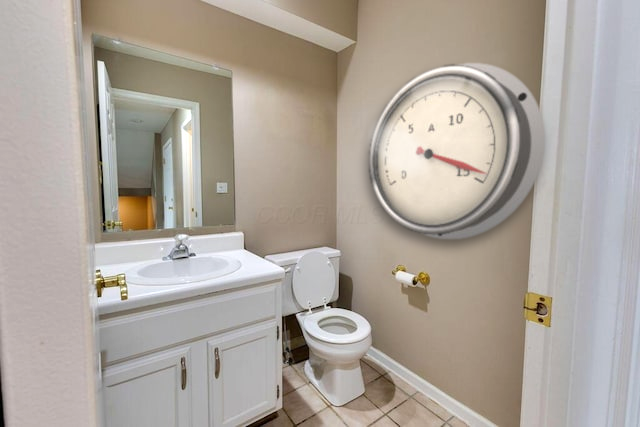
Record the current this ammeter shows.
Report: 14.5 A
